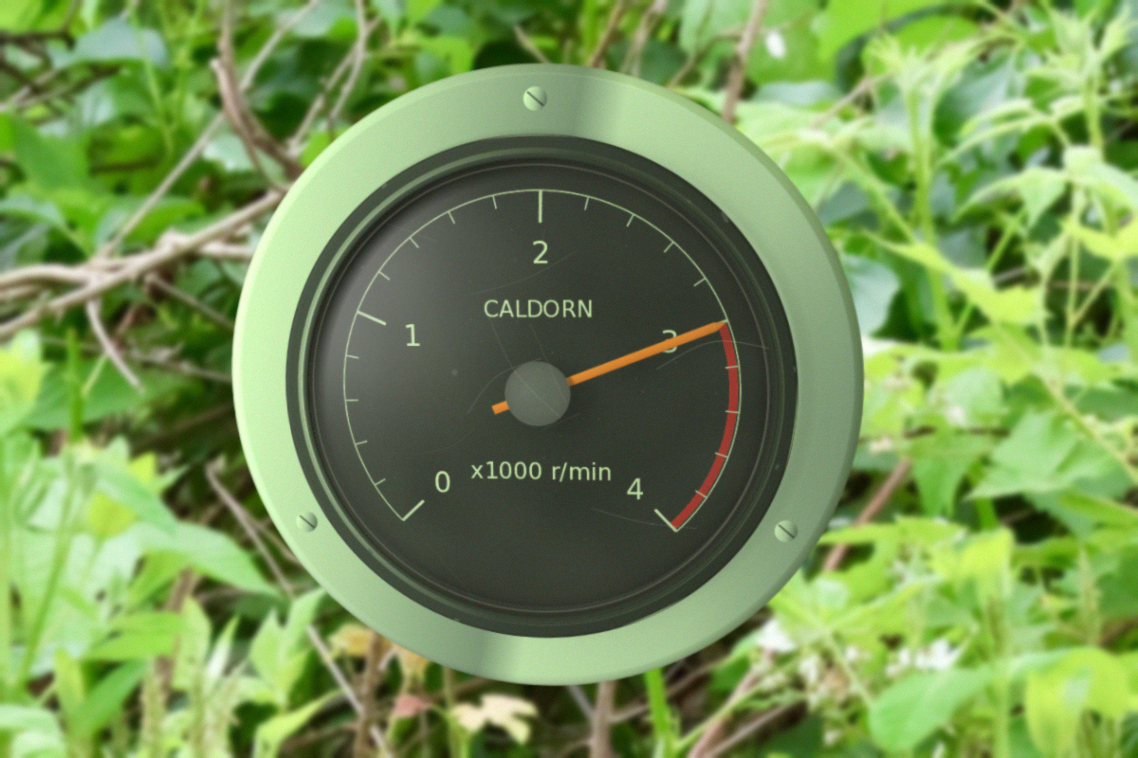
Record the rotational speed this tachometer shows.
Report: 3000 rpm
